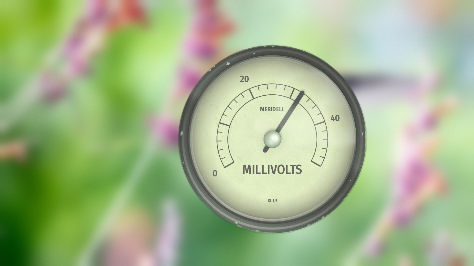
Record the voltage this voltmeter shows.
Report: 32 mV
